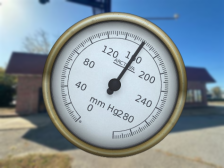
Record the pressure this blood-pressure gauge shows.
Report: 160 mmHg
